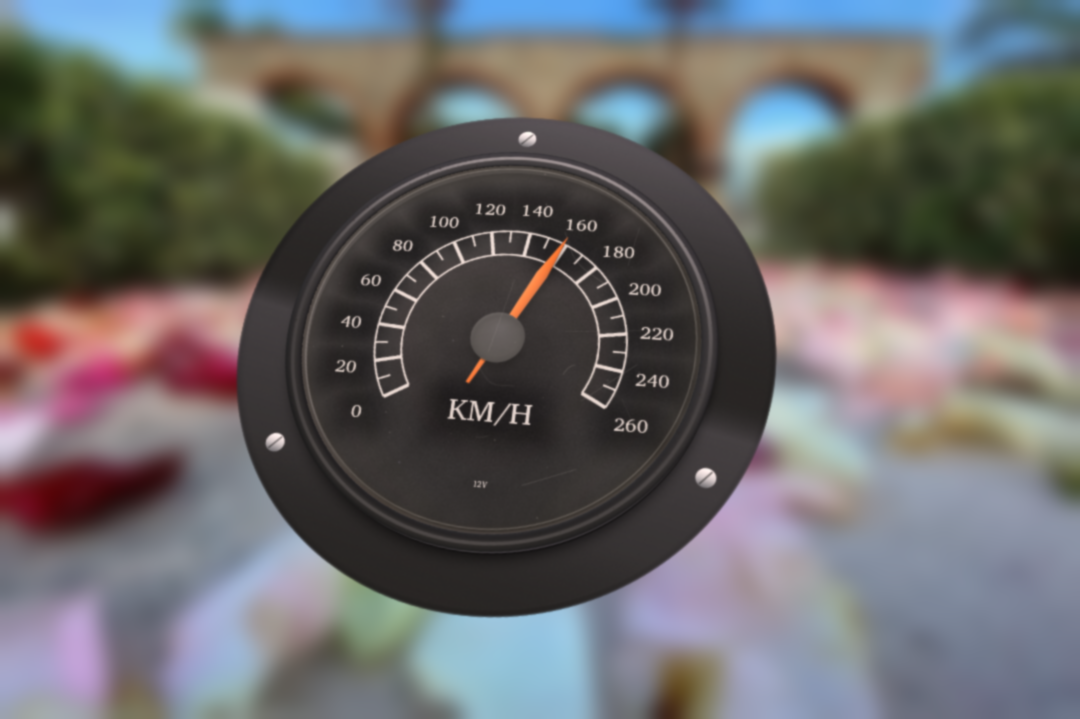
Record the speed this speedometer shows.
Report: 160 km/h
